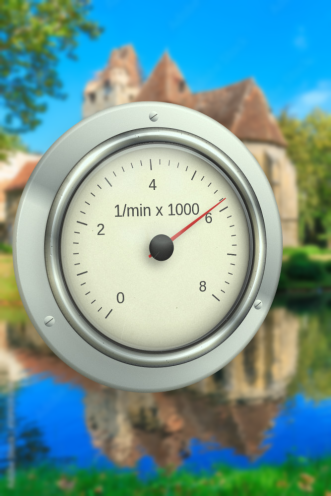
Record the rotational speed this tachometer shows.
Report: 5800 rpm
